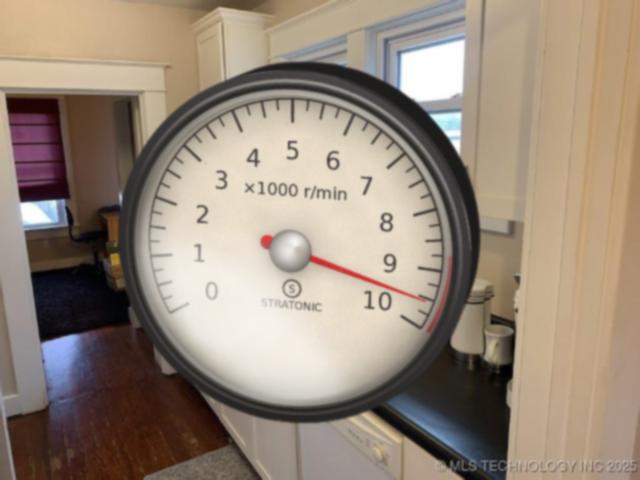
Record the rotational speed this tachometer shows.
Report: 9500 rpm
